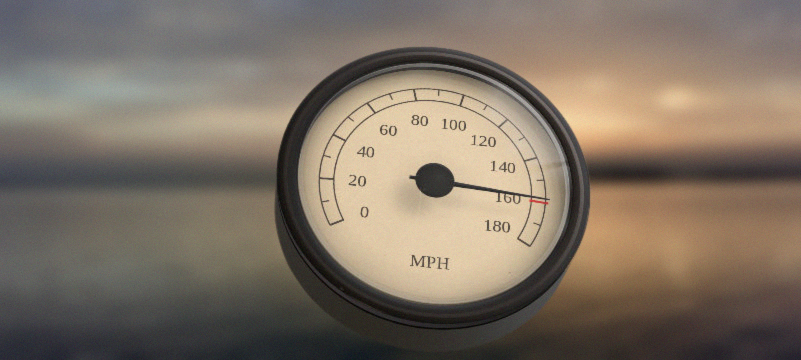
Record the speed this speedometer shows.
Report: 160 mph
